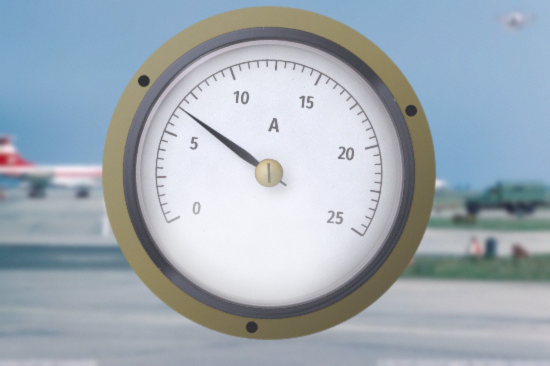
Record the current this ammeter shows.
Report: 6.5 A
